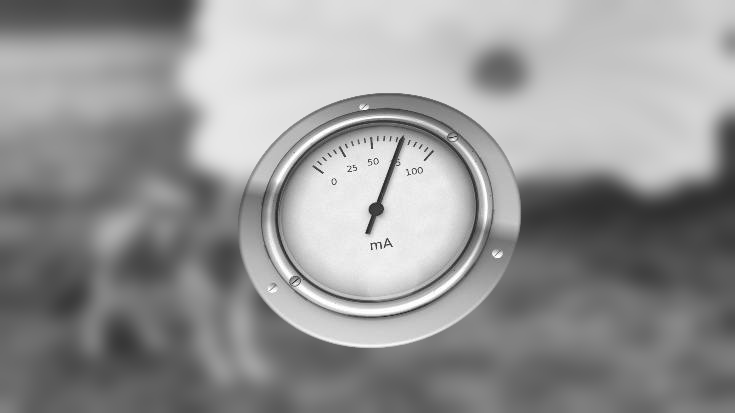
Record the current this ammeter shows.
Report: 75 mA
